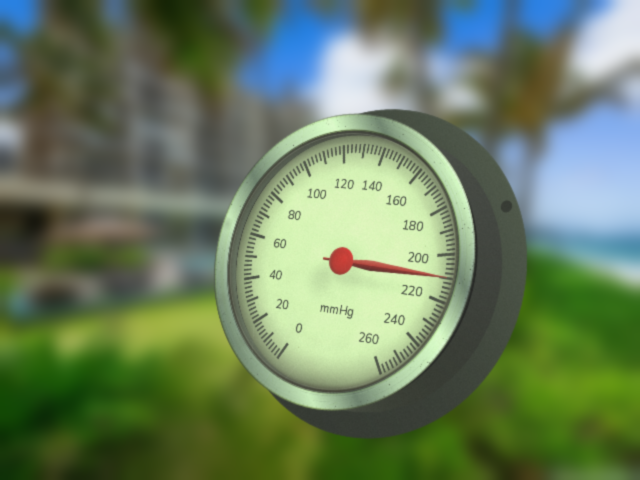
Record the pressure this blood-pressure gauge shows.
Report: 210 mmHg
